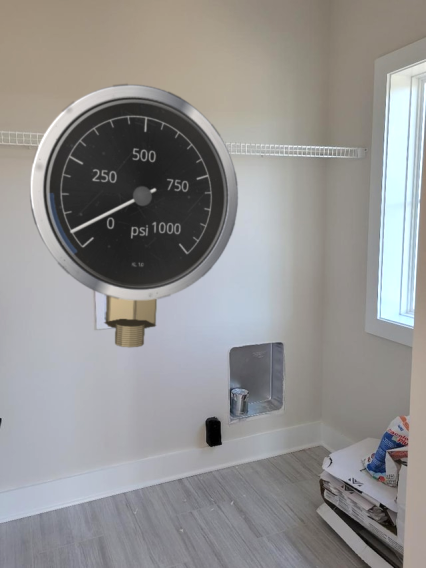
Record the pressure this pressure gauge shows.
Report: 50 psi
